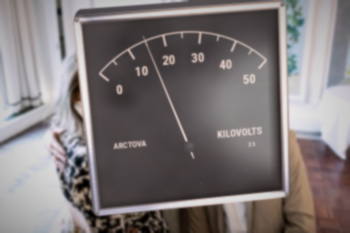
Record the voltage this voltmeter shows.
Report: 15 kV
